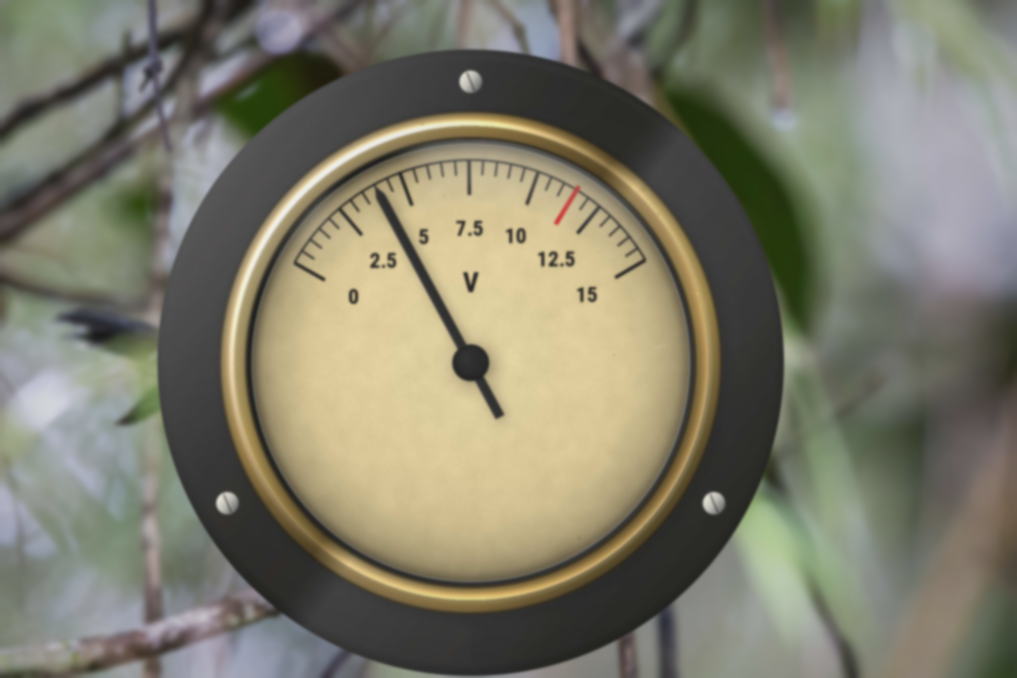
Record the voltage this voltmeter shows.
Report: 4 V
